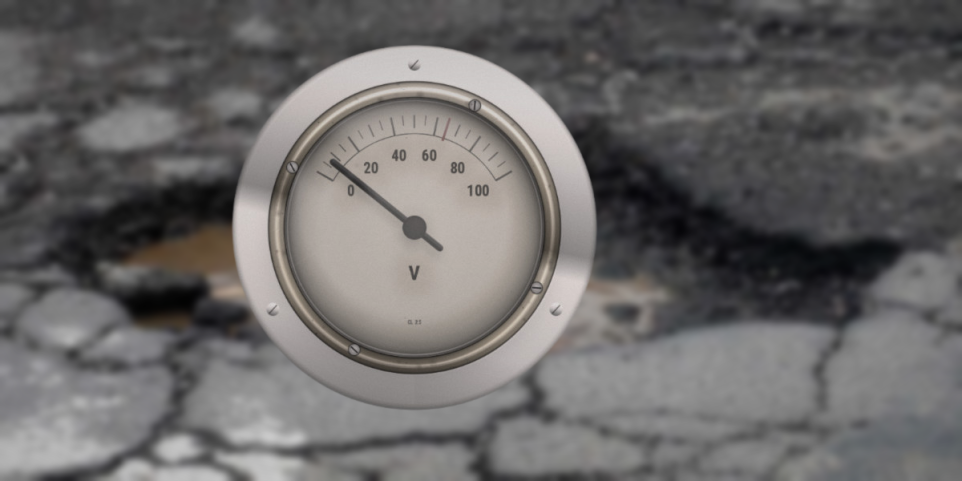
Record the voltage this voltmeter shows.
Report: 7.5 V
